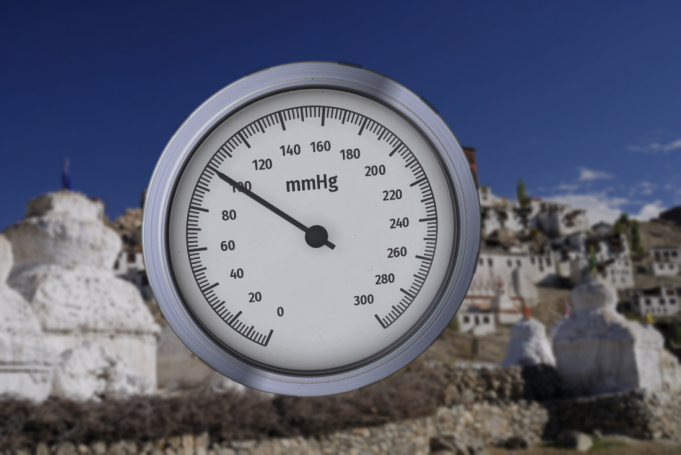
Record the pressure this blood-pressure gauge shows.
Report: 100 mmHg
